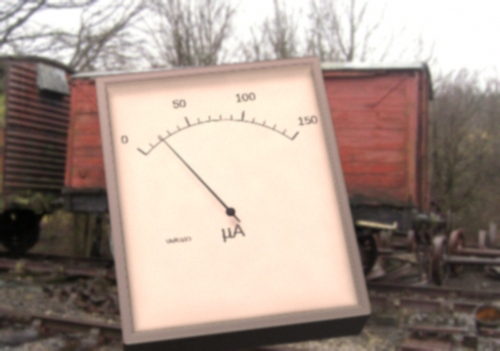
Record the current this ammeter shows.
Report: 20 µA
